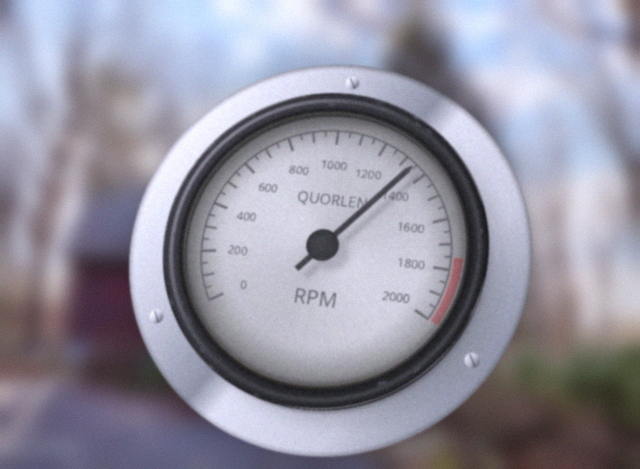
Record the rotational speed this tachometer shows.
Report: 1350 rpm
